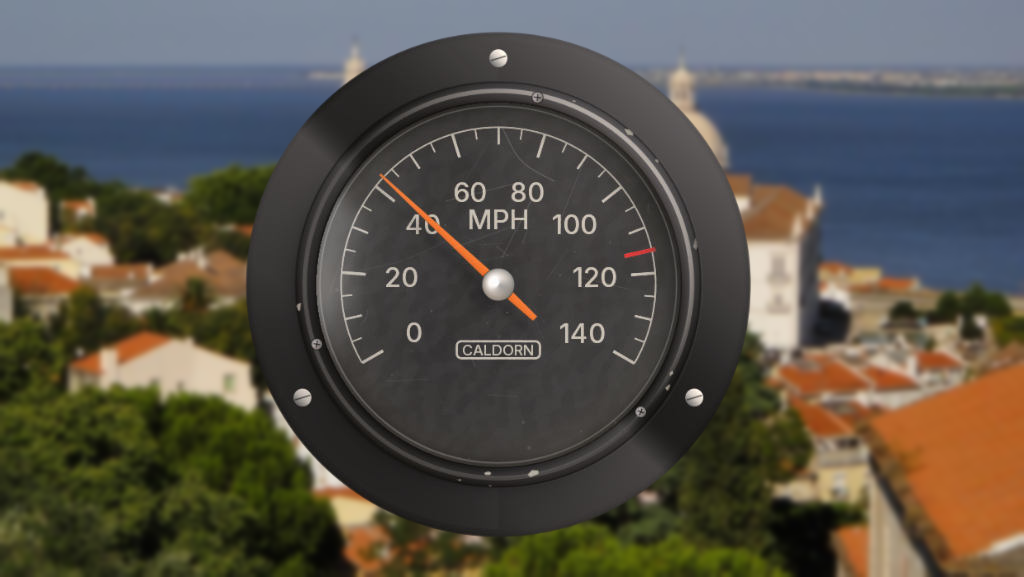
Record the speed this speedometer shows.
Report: 42.5 mph
